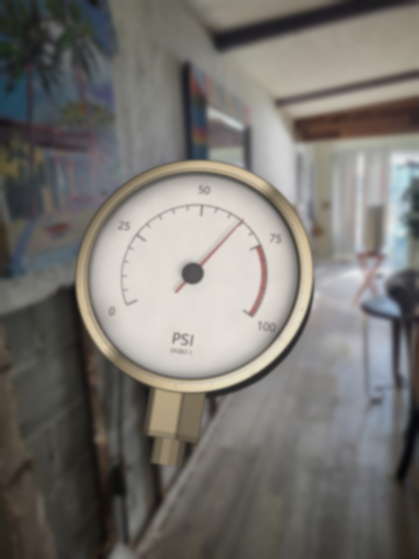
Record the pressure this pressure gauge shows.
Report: 65 psi
